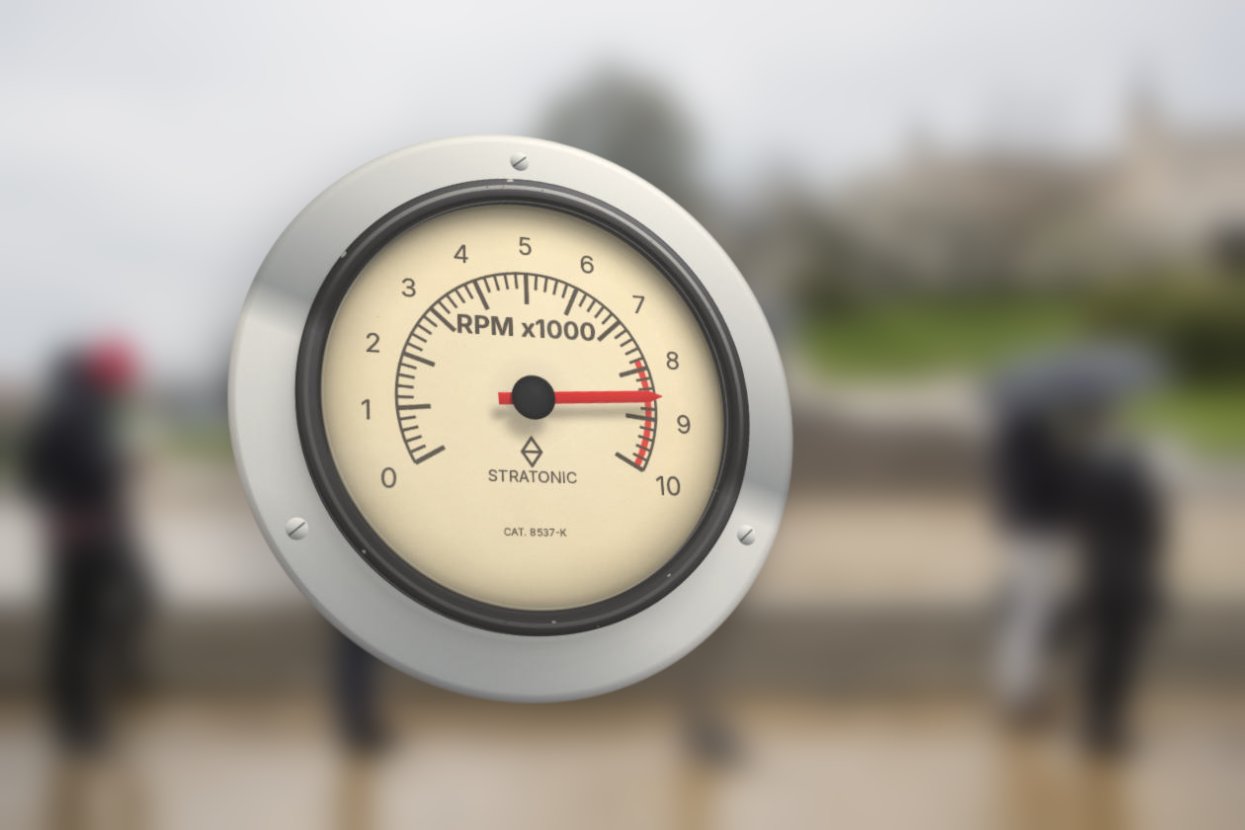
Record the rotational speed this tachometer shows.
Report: 8600 rpm
